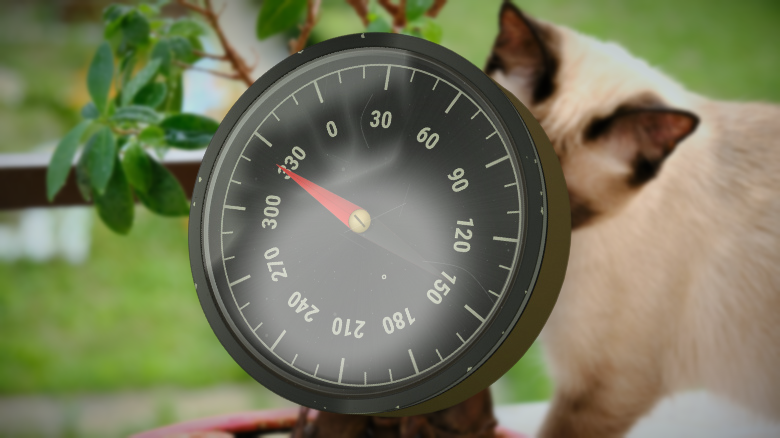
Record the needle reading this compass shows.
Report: 325 °
